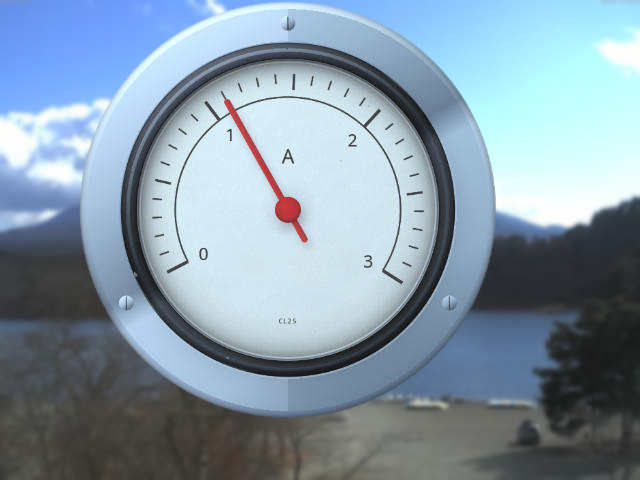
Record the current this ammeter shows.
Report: 1.1 A
